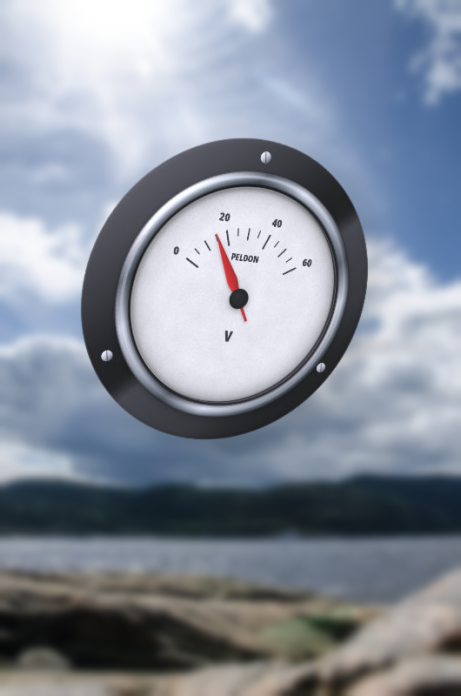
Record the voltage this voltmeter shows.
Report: 15 V
